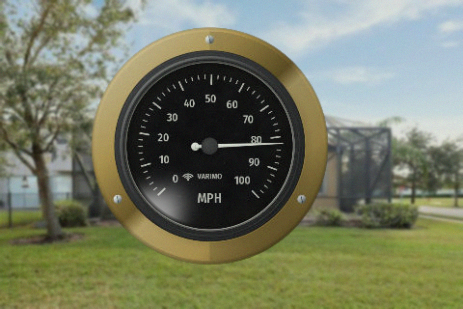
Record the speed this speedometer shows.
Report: 82 mph
